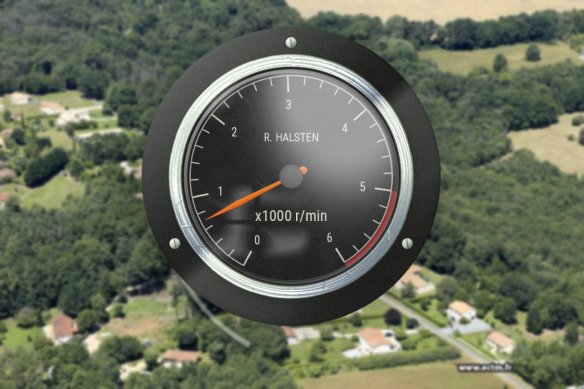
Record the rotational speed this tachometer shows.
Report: 700 rpm
